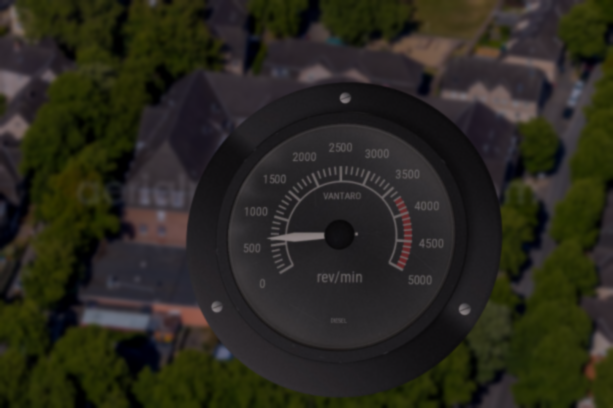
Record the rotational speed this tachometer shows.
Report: 600 rpm
